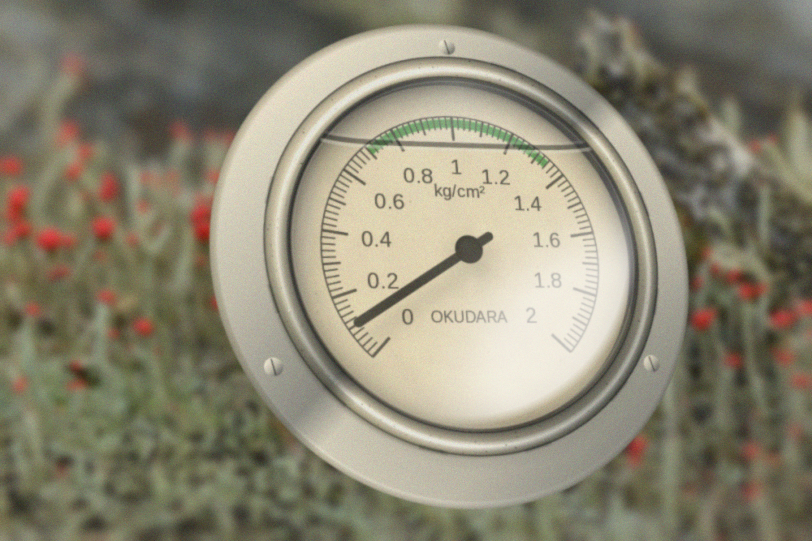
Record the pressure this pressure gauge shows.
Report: 0.1 kg/cm²
